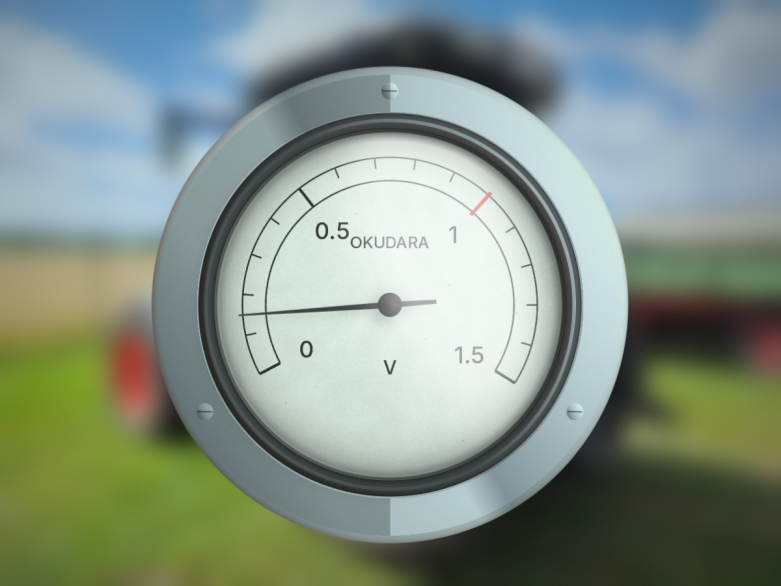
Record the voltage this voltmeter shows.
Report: 0.15 V
